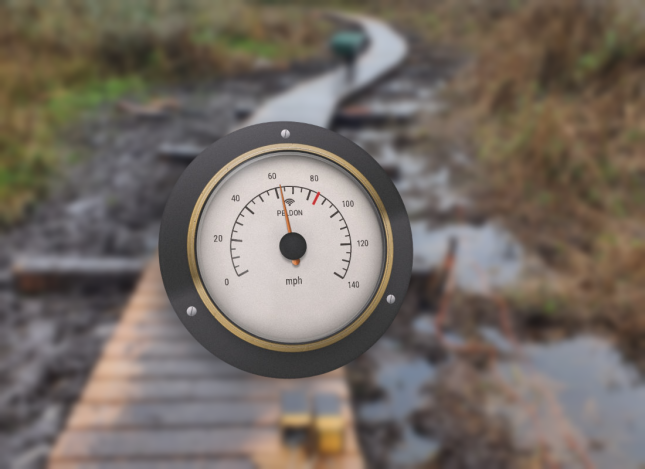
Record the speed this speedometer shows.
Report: 62.5 mph
